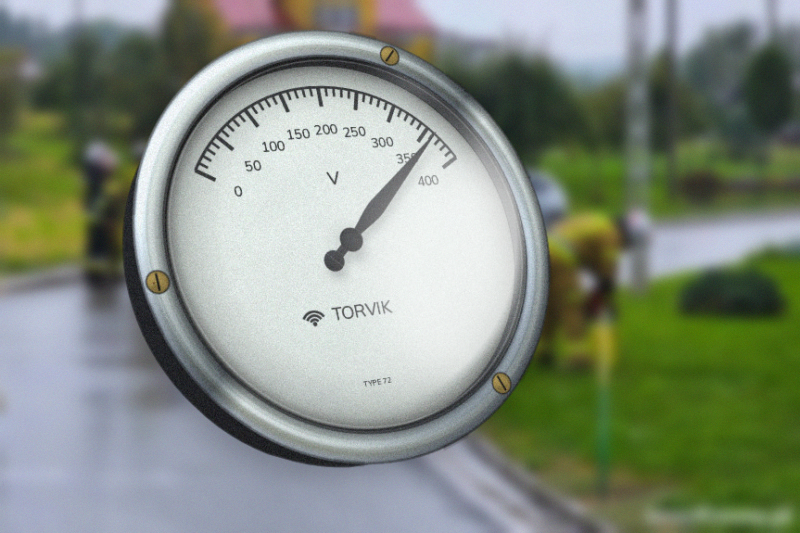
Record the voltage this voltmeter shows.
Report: 360 V
